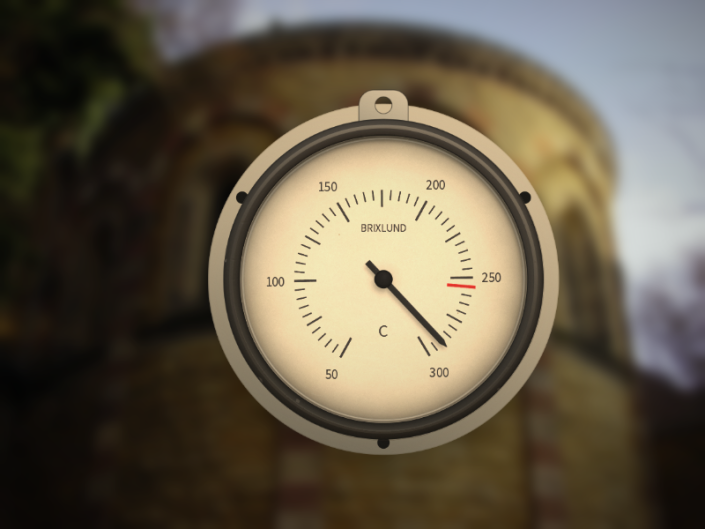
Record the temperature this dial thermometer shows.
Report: 290 °C
